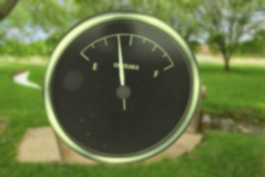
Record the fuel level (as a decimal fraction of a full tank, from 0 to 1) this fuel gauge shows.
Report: 0.375
